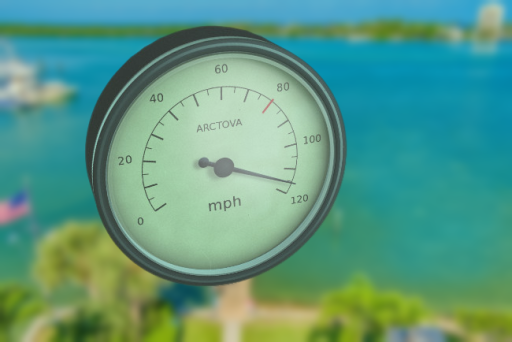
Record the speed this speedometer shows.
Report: 115 mph
